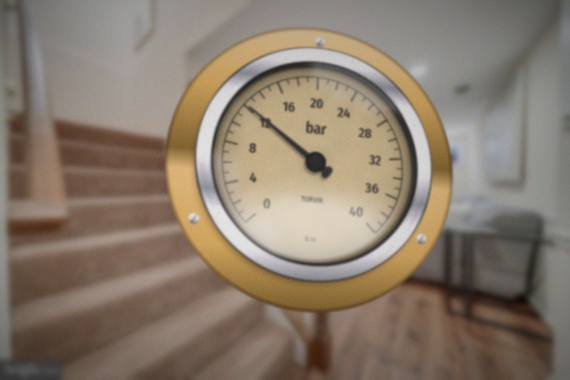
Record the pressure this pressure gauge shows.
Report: 12 bar
